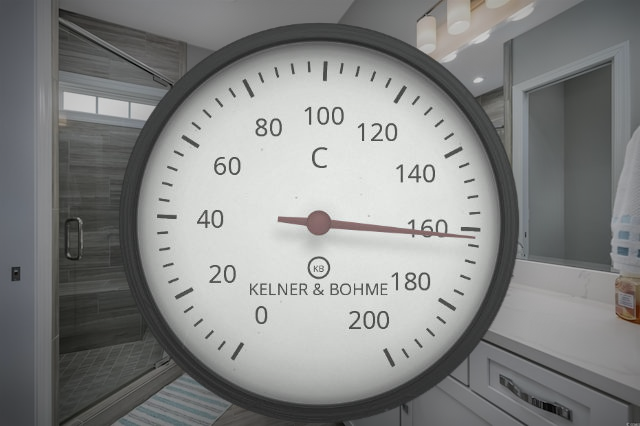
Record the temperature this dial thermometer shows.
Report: 162 °C
